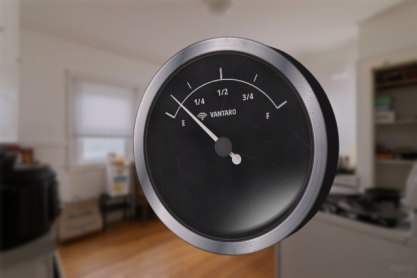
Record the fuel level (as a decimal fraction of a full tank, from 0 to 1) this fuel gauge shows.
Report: 0.125
